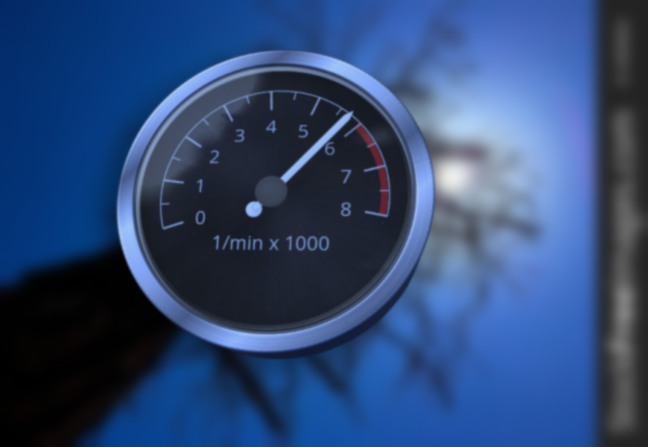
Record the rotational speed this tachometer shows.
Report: 5750 rpm
